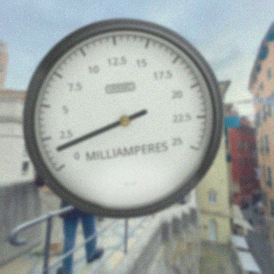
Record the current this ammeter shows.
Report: 1.5 mA
